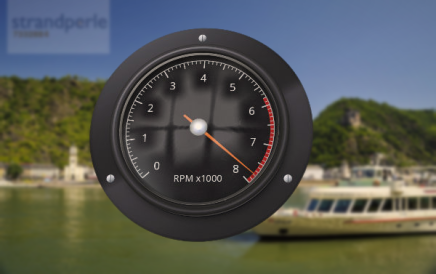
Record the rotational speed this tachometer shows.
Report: 7800 rpm
